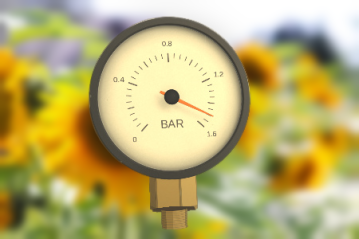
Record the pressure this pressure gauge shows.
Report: 1.5 bar
